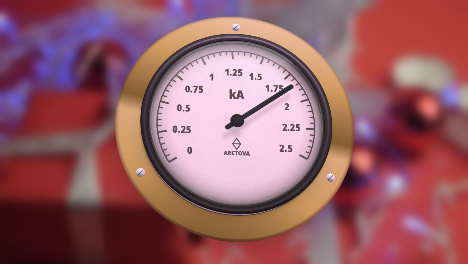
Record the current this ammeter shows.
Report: 1.85 kA
